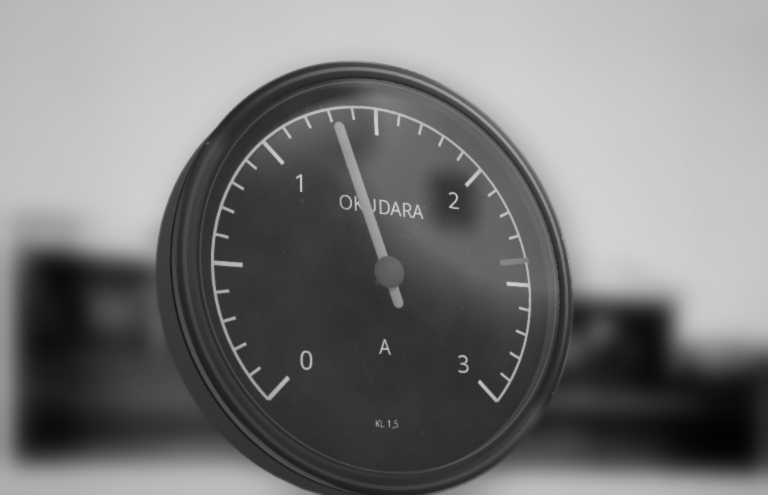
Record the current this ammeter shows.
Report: 1.3 A
